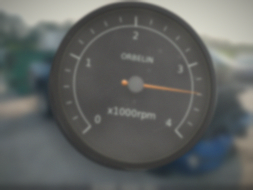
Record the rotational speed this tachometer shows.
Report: 3400 rpm
